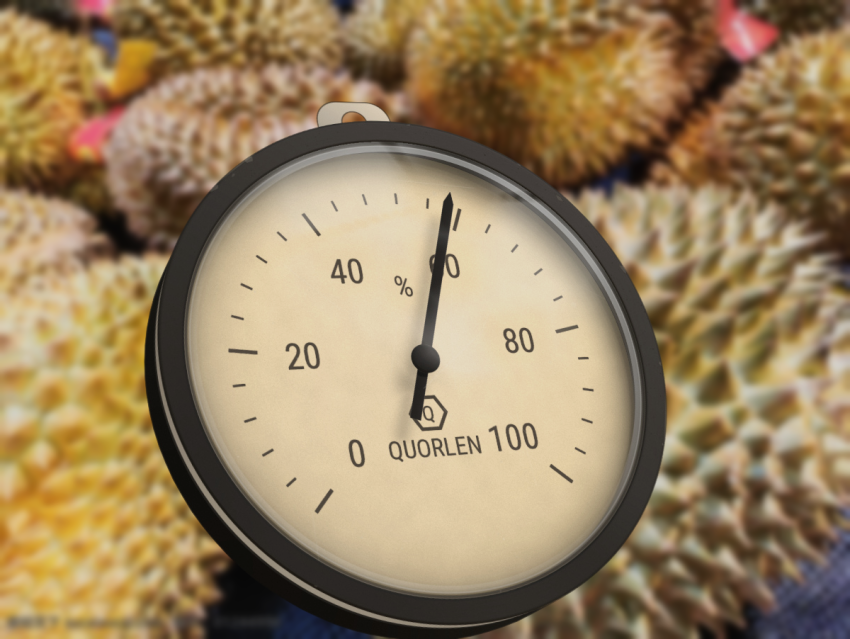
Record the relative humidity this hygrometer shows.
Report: 58 %
